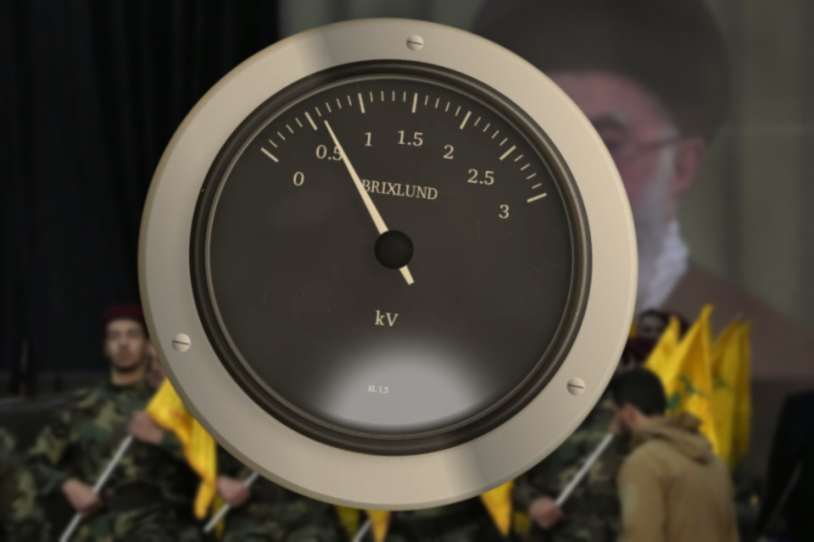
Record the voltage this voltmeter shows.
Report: 0.6 kV
